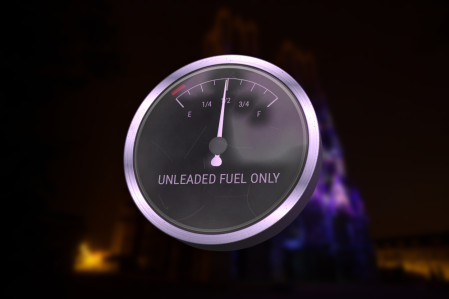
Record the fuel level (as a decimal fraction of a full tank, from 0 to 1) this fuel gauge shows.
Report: 0.5
